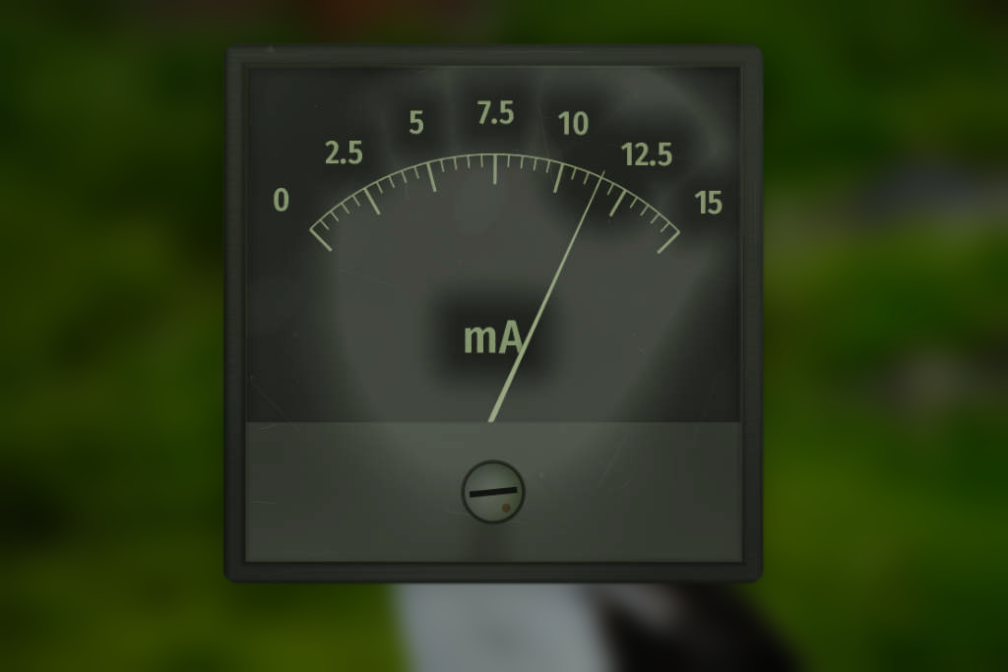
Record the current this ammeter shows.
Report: 11.5 mA
